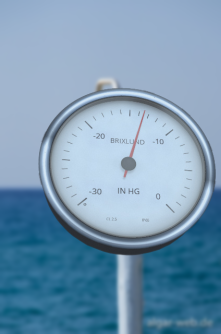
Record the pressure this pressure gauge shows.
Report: -13.5 inHg
